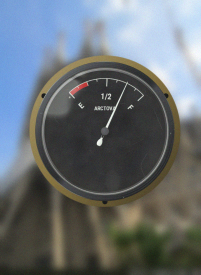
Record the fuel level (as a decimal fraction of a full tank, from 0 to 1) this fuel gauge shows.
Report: 0.75
